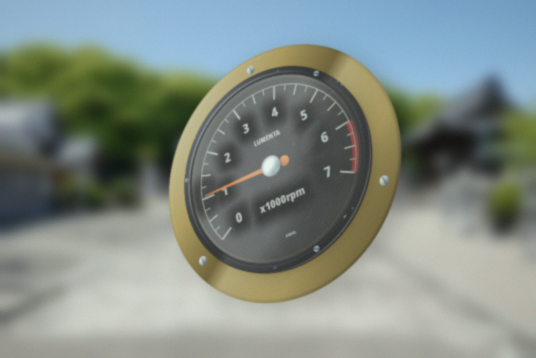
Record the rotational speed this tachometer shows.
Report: 1000 rpm
